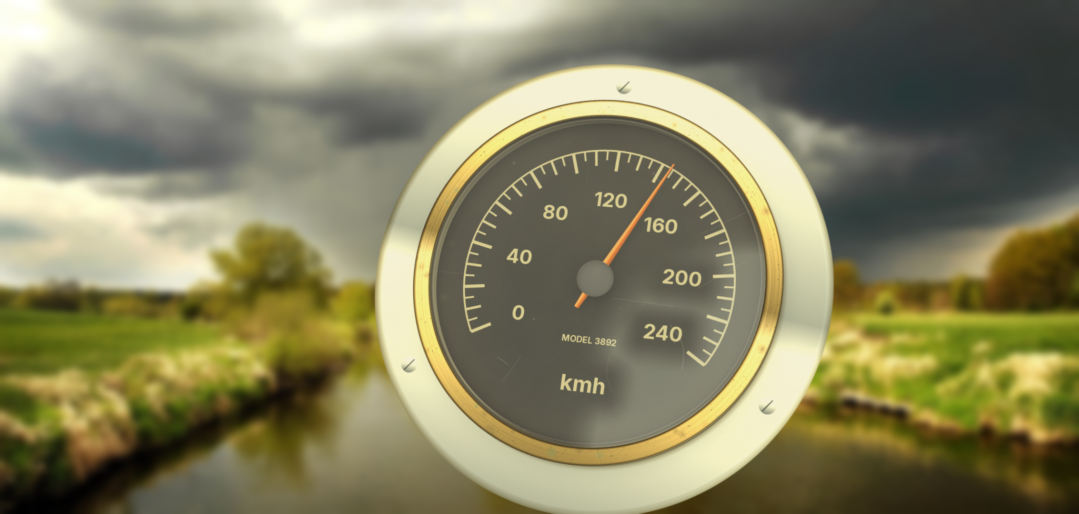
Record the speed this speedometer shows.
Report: 145 km/h
